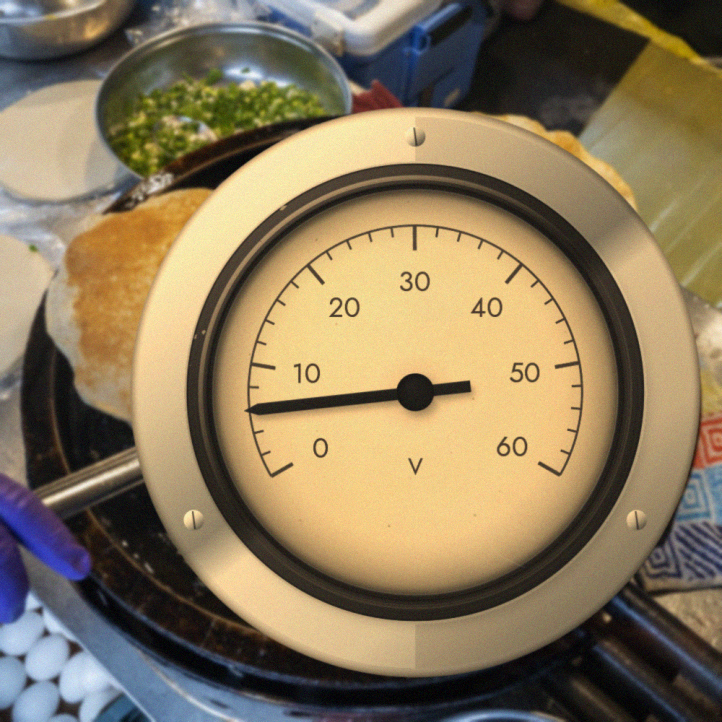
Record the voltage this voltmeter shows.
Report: 6 V
